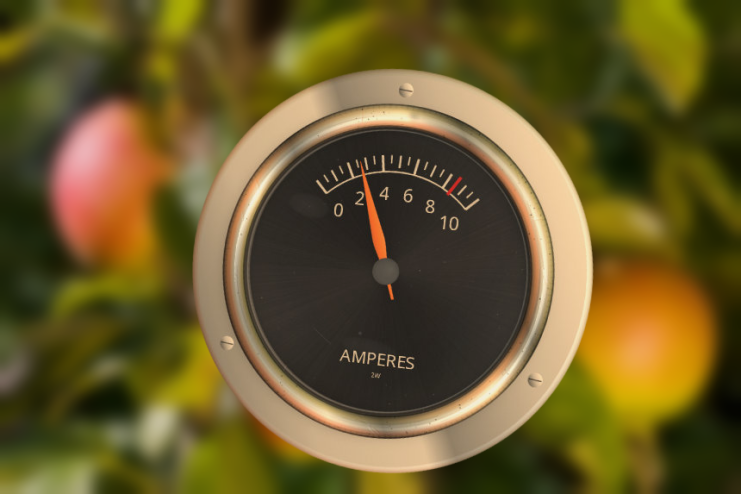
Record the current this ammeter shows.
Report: 2.75 A
